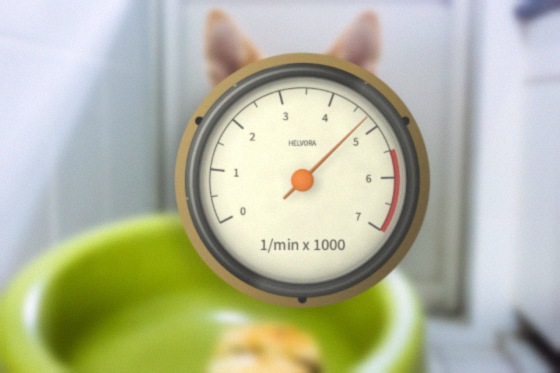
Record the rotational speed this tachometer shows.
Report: 4750 rpm
